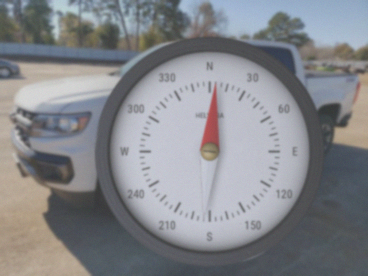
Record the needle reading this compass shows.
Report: 5 °
